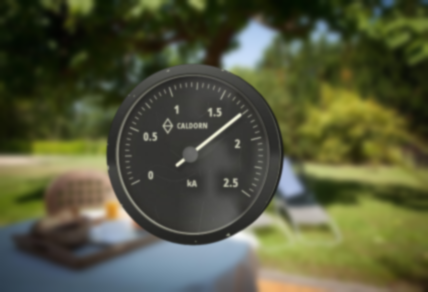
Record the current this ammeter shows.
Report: 1.75 kA
